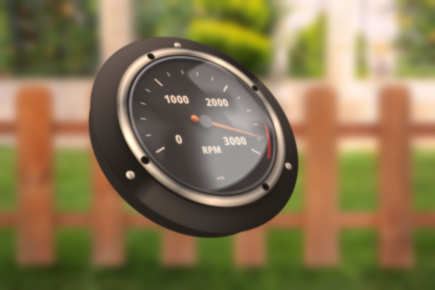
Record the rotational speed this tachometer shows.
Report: 2800 rpm
